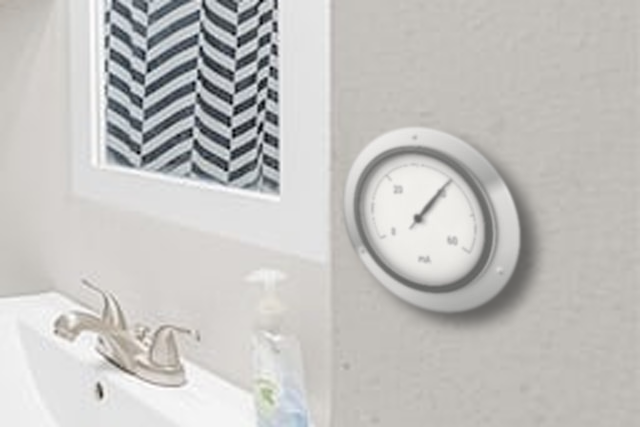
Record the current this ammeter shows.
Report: 40 mA
